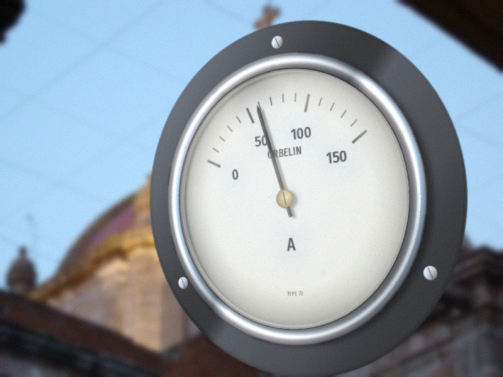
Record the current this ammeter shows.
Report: 60 A
